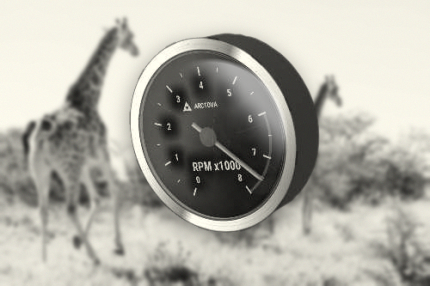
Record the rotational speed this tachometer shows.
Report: 7500 rpm
